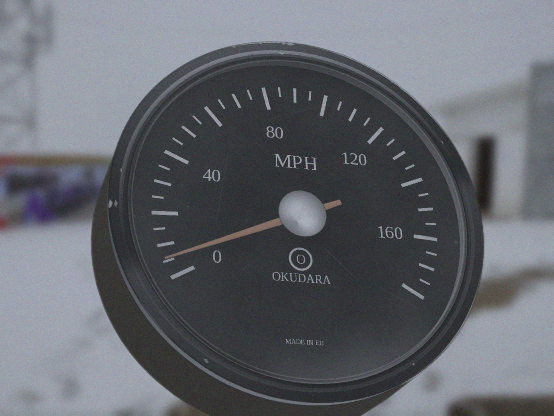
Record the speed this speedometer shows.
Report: 5 mph
